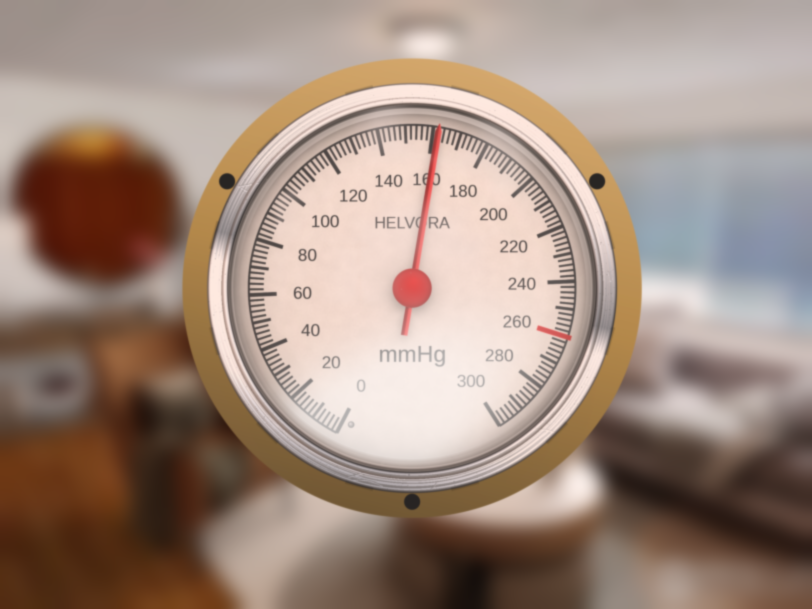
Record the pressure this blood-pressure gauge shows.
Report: 162 mmHg
